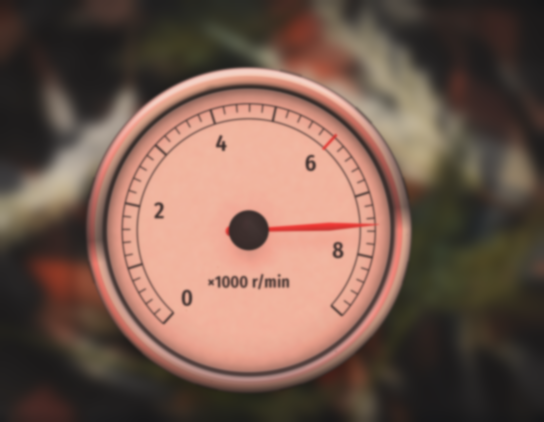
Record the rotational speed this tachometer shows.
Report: 7500 rpm
